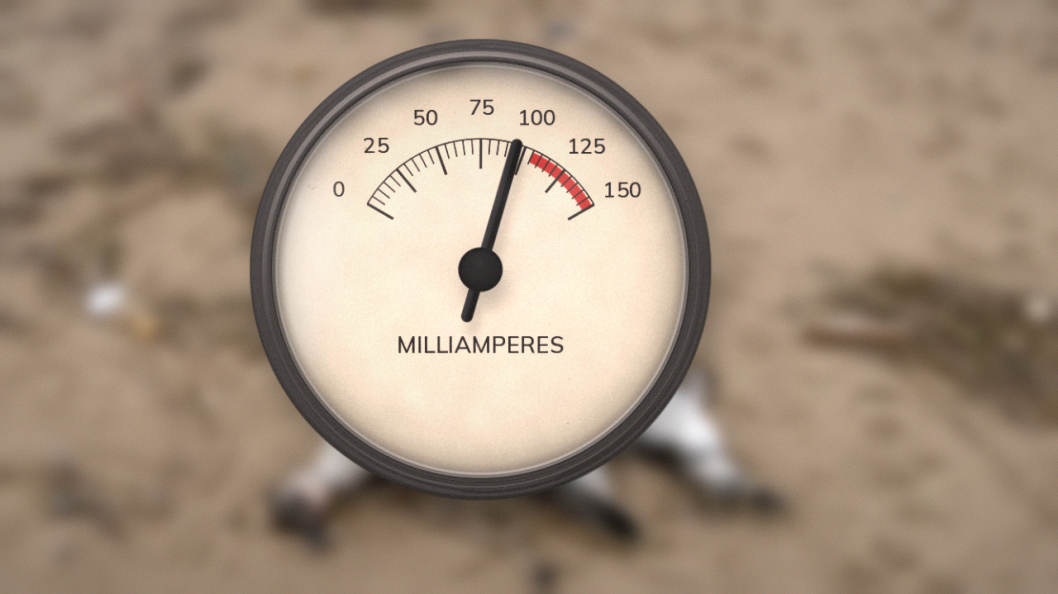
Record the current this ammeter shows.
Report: 95 mA
